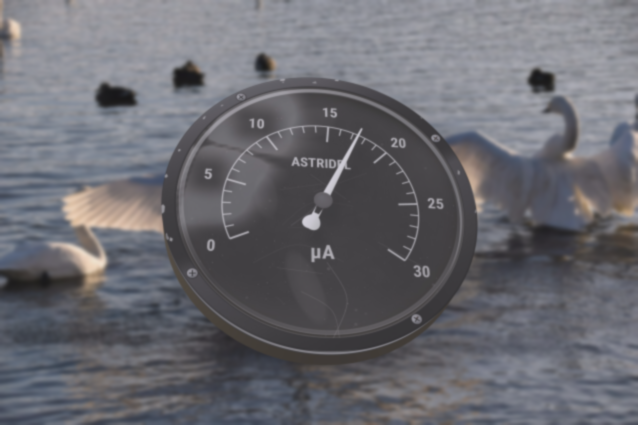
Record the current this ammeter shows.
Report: 17.5 µA
